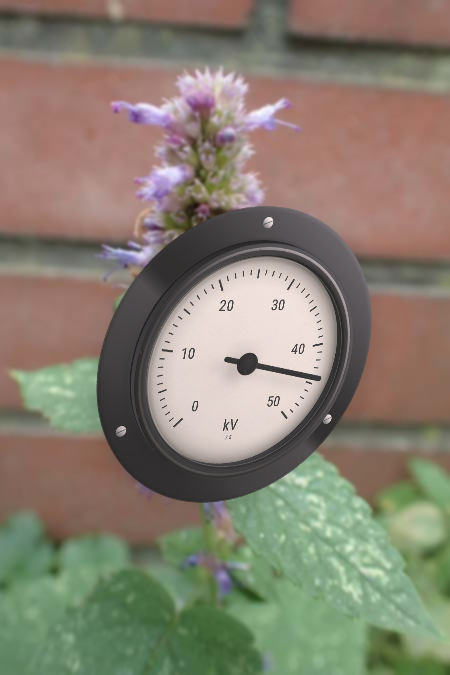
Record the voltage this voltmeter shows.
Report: 44 kV
